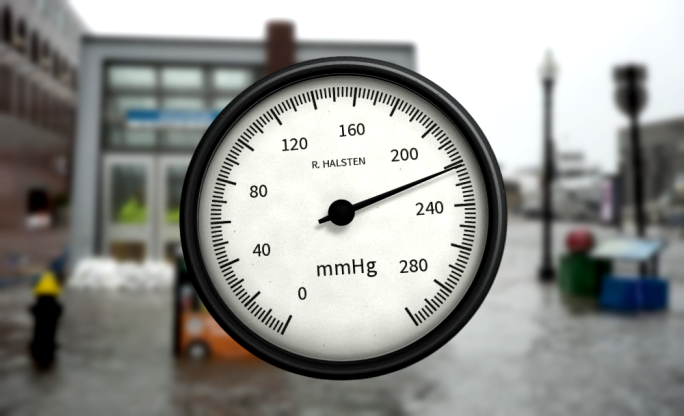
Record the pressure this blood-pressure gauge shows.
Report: 222 mmHg
